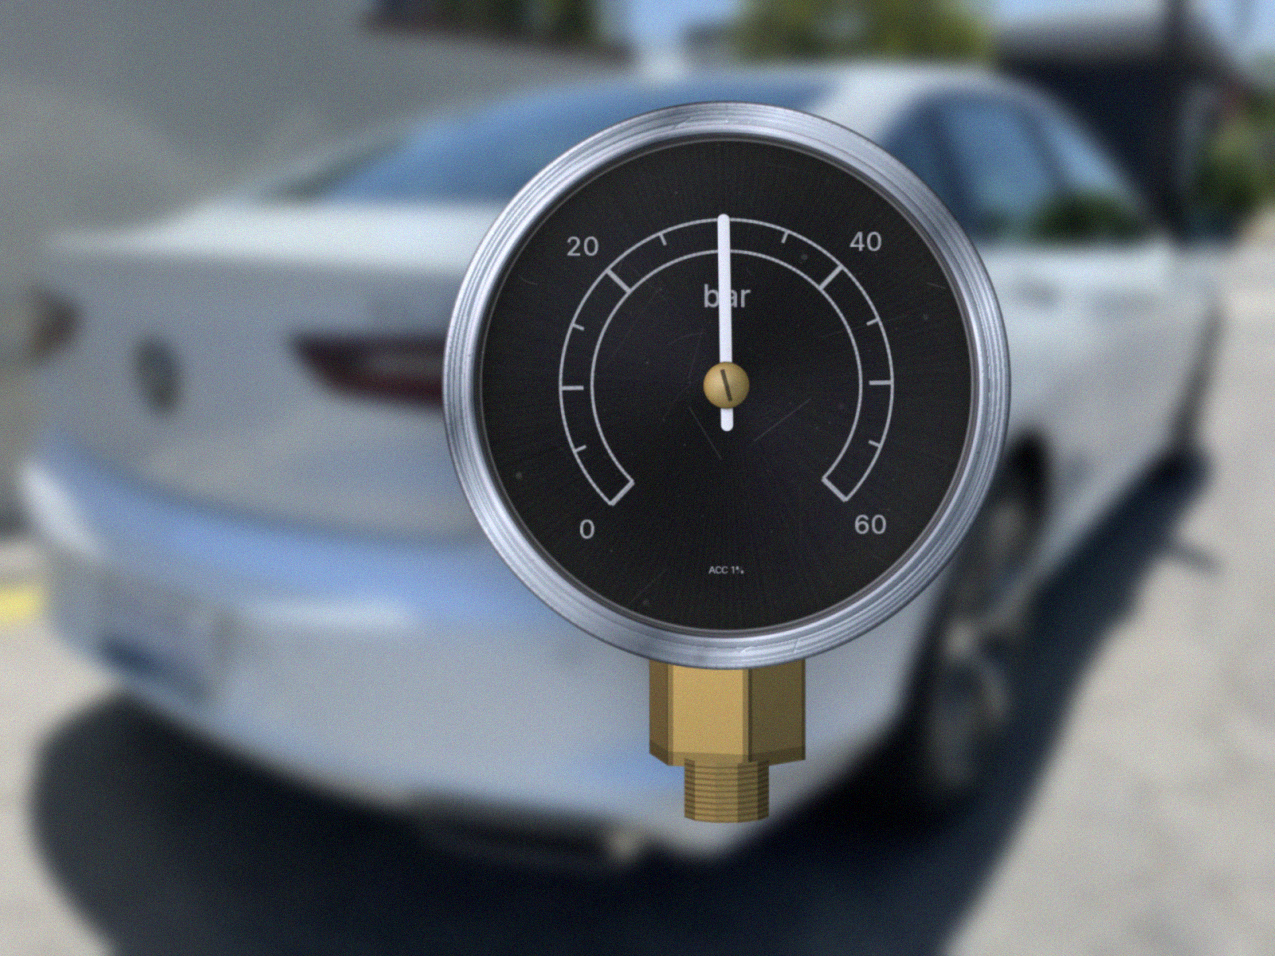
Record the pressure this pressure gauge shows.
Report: 30 bar
